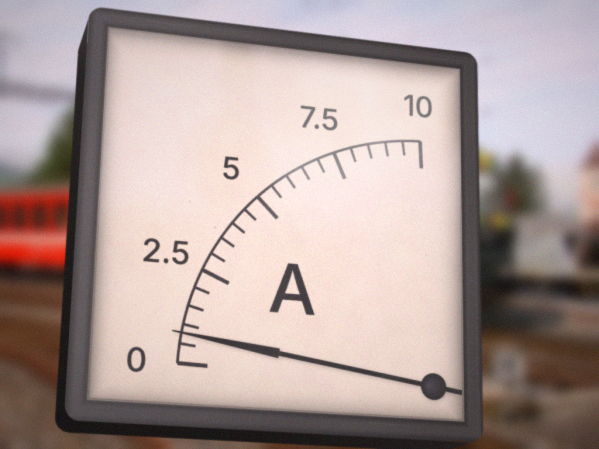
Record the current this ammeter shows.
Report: 0.75 A
